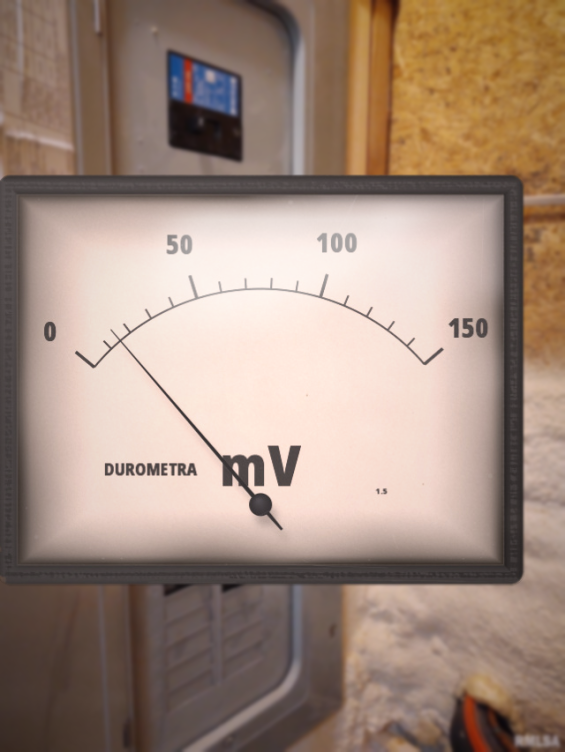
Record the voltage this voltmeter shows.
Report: 15 mV
